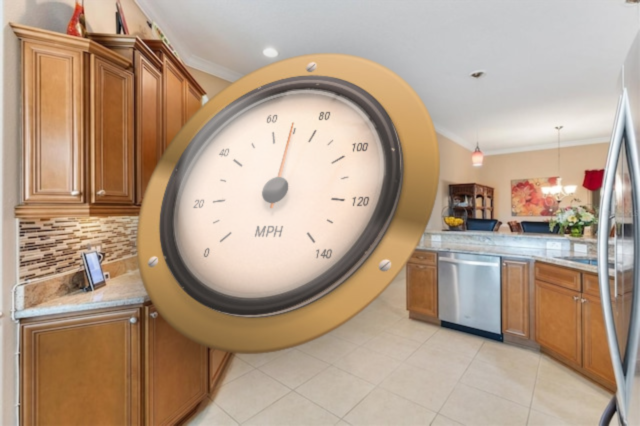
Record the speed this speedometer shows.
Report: 70 mph
